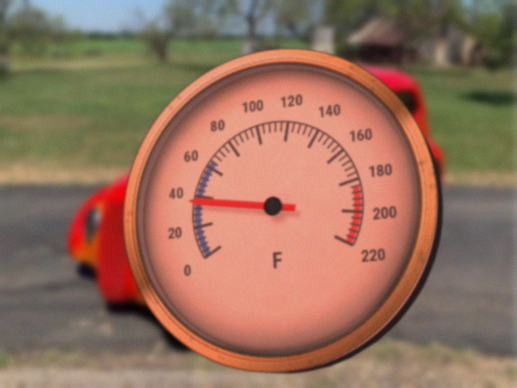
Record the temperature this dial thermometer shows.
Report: 36 °F
